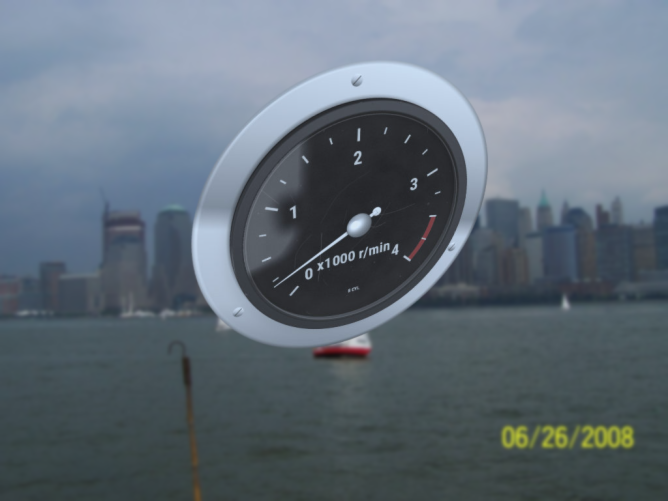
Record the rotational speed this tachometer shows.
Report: 250 rpm
